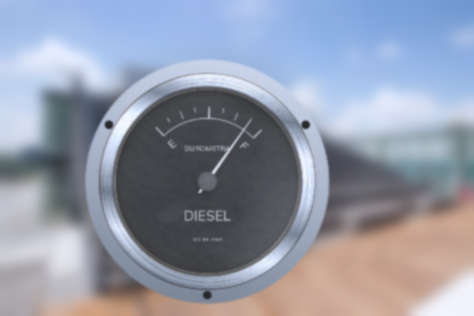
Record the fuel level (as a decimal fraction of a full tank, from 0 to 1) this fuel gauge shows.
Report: 0.875
